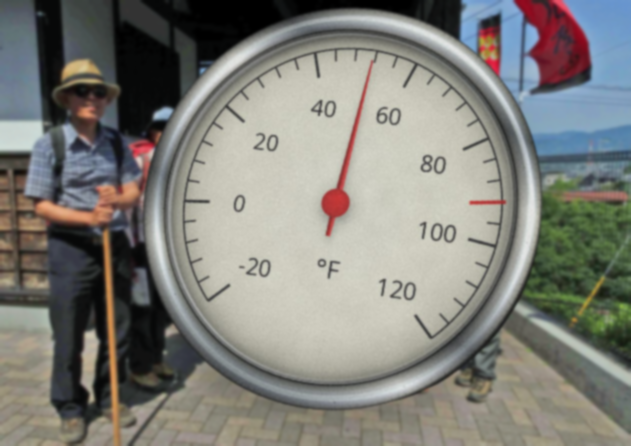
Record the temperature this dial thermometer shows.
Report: 52 °F
